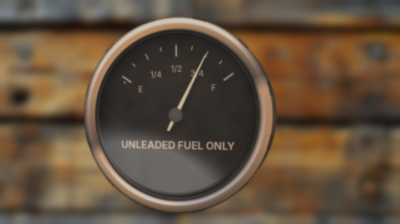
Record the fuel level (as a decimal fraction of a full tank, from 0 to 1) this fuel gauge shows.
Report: 0.75
